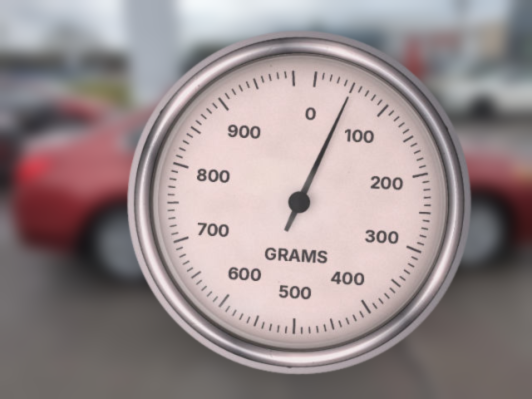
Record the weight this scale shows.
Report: 50 g
